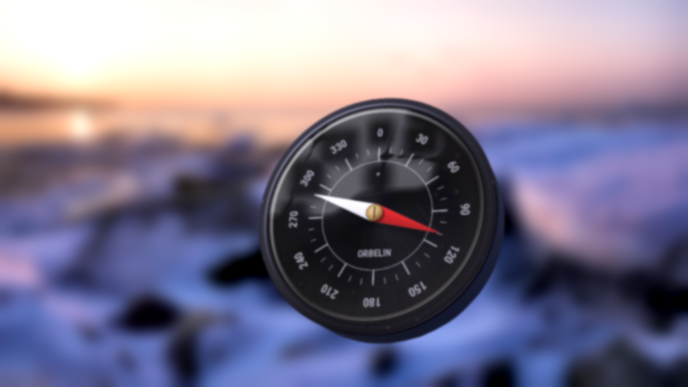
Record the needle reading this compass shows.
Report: 110 °
